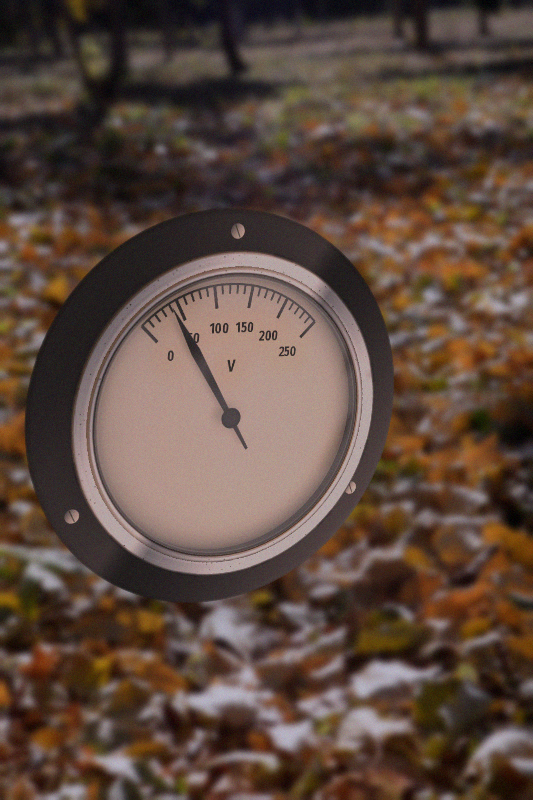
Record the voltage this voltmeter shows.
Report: 40 V
